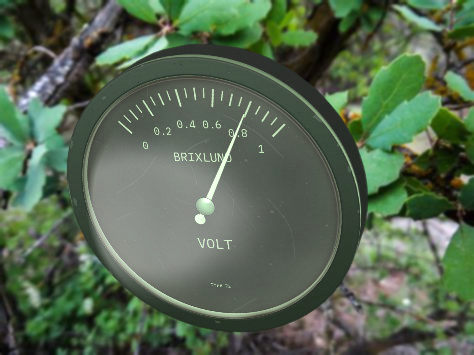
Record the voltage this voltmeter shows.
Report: 0.8 V
